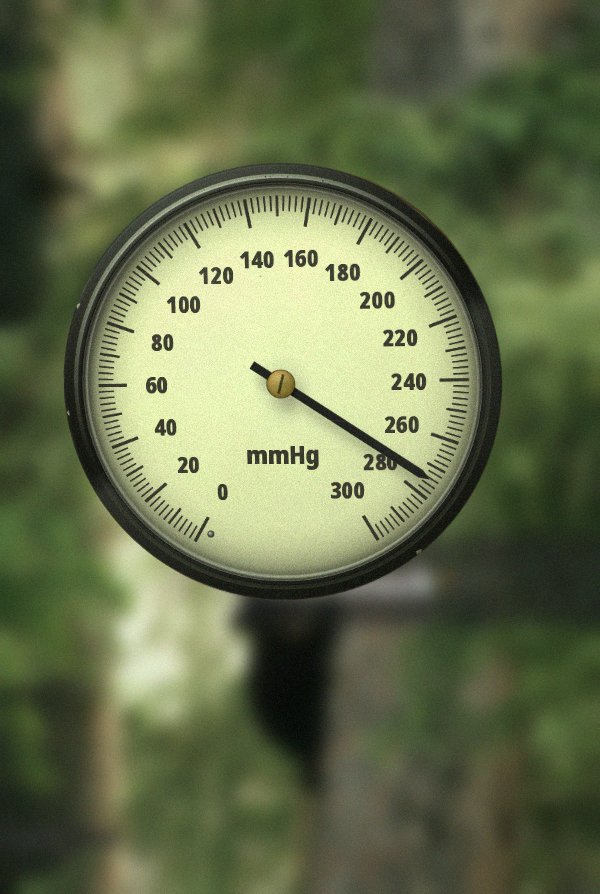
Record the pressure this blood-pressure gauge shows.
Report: 274 mmHg
